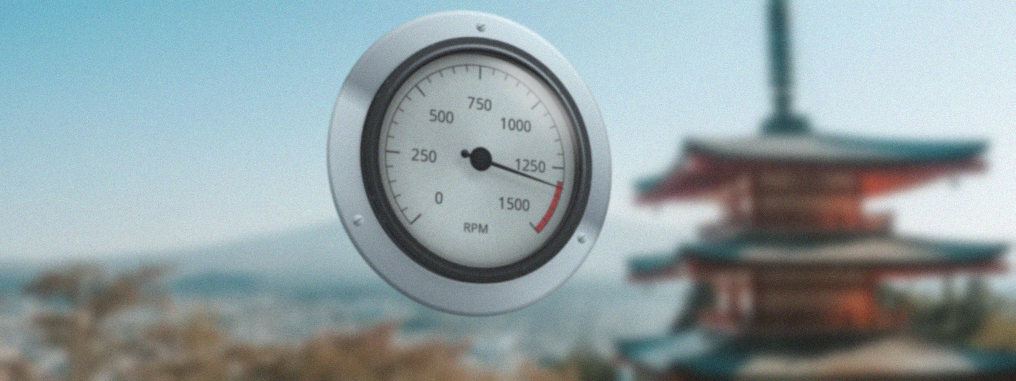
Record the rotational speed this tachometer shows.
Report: 1325 rpm
